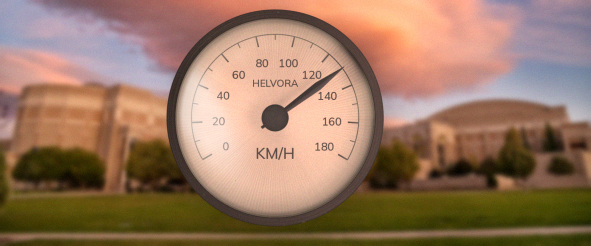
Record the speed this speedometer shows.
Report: 130 km/h
